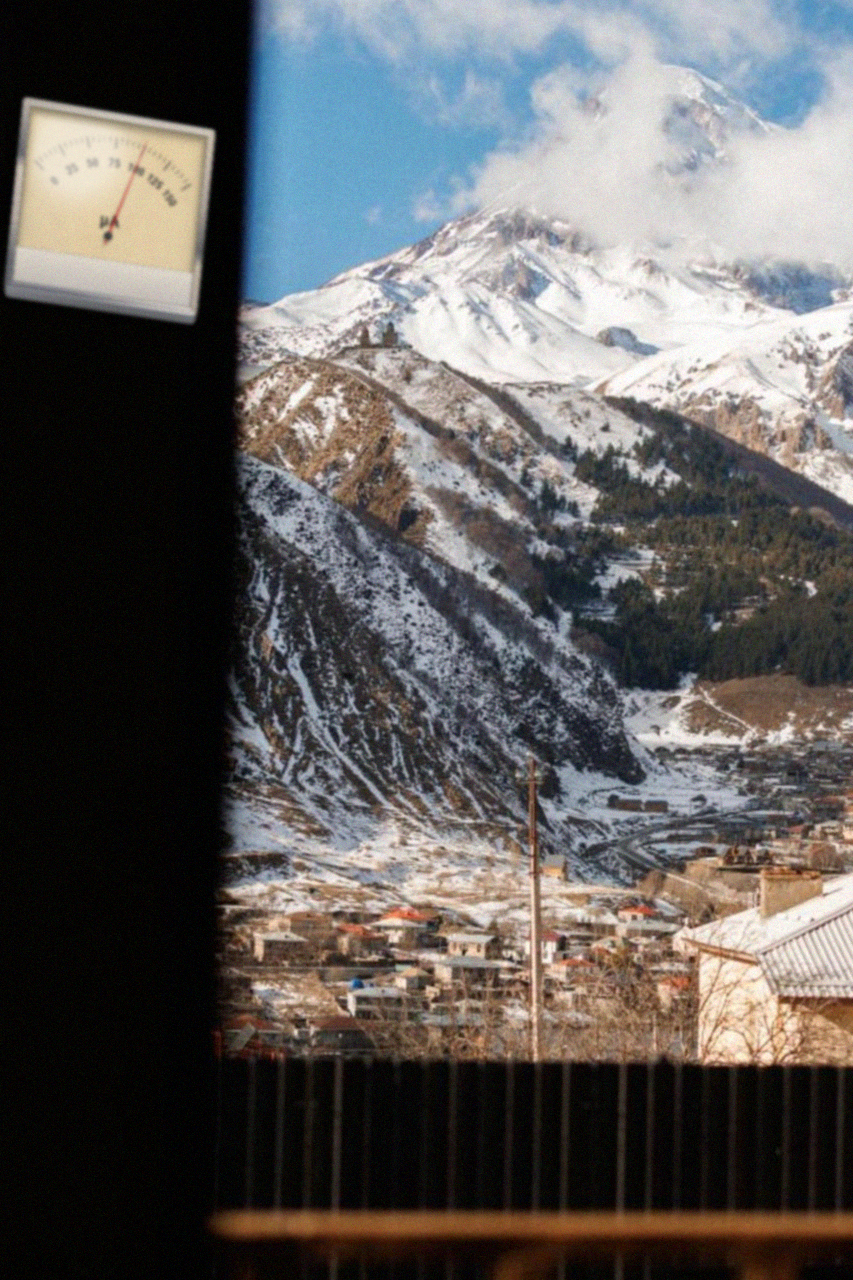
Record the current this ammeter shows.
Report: 100 µA
